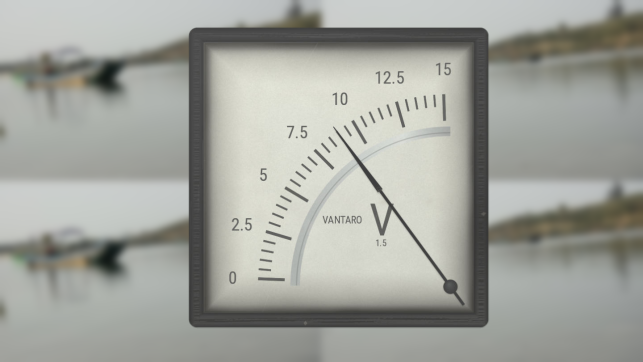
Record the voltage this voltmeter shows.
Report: 9 V
